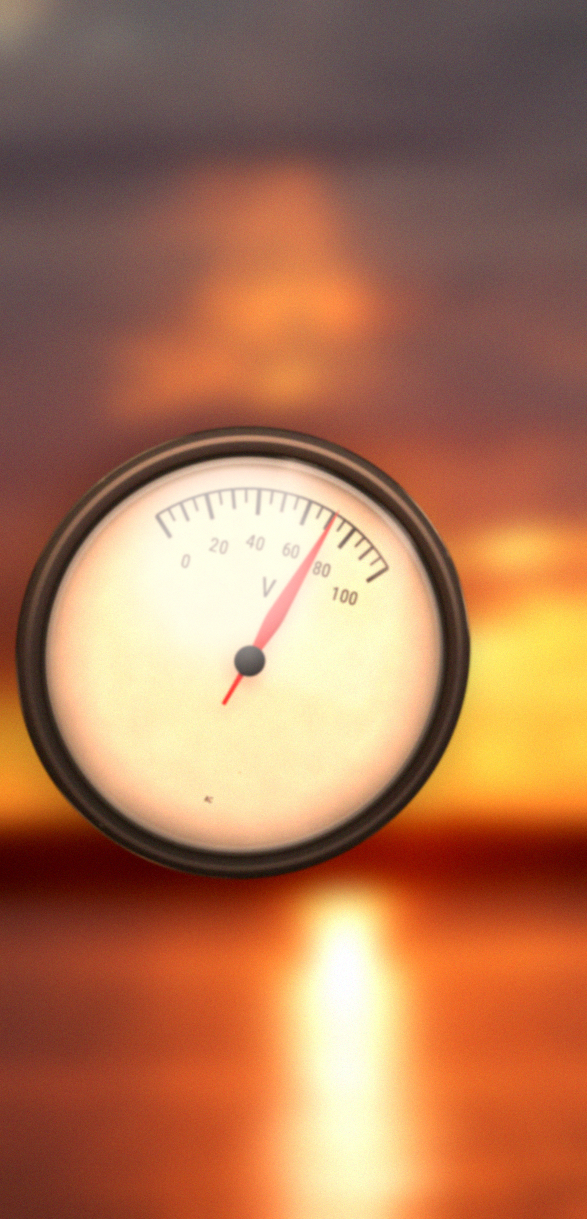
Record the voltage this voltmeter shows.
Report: 70 V
